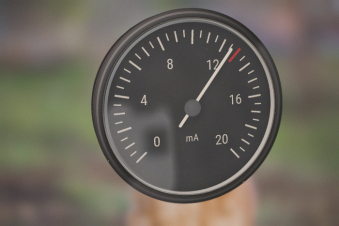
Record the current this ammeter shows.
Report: 12.5 mA
